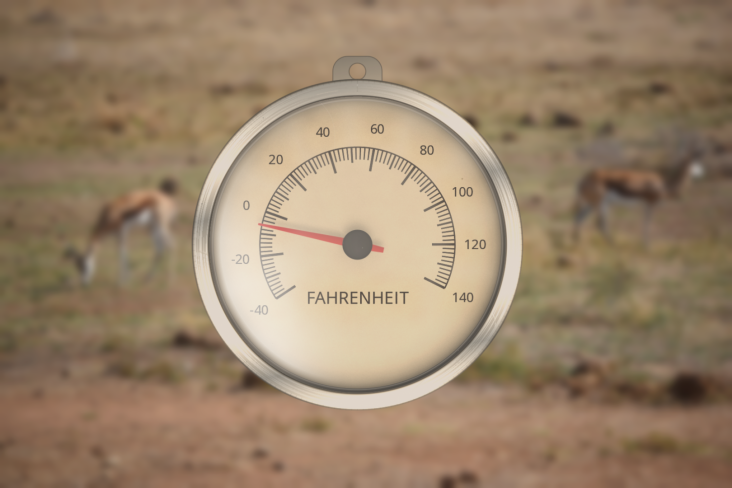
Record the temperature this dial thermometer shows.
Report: -6 °F
